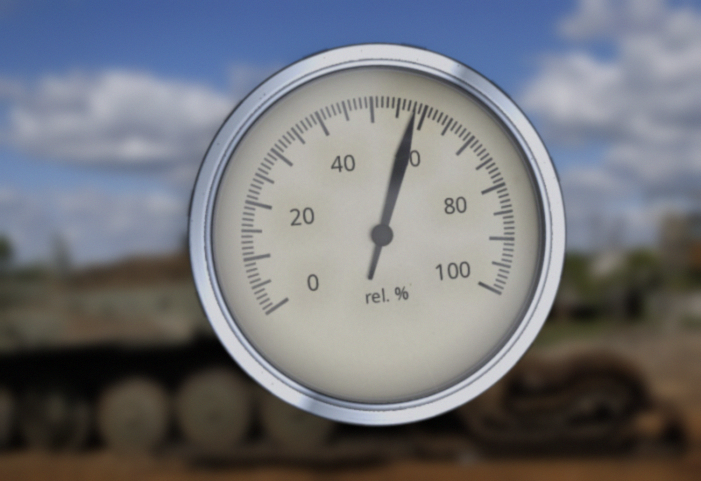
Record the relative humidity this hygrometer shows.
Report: 58 %
